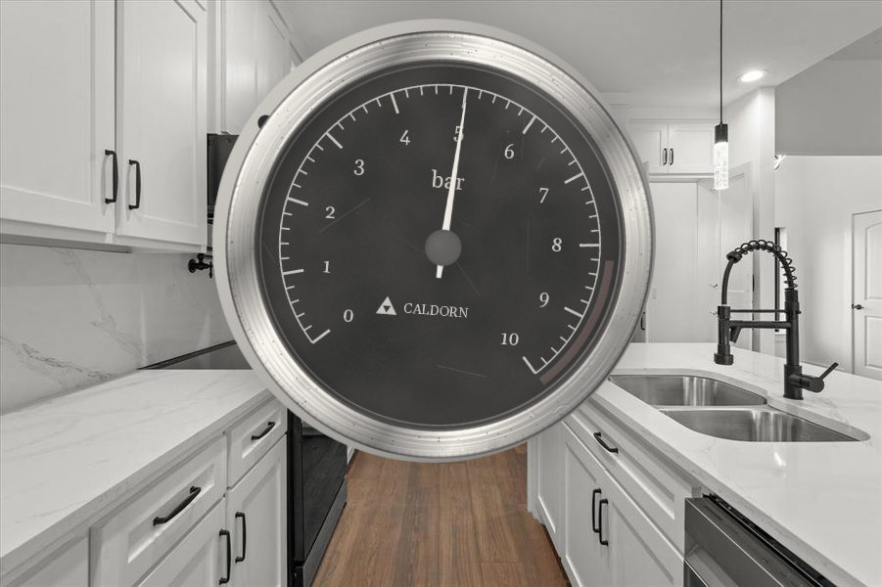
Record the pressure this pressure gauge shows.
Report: 5 bar
